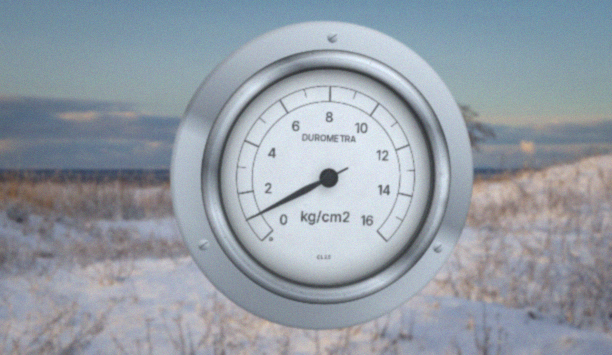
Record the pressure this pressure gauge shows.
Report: 1 kg/cm²
